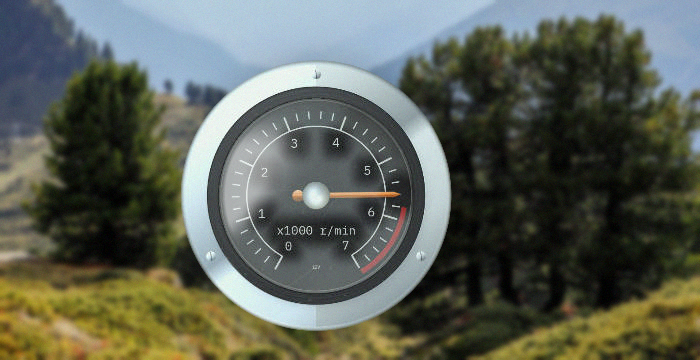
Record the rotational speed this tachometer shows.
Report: 5600 rpm
